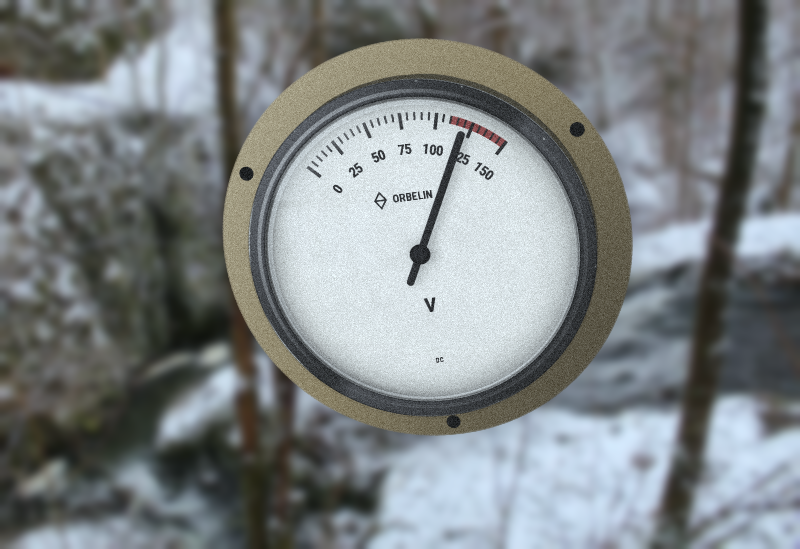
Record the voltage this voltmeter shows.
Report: 120 V
